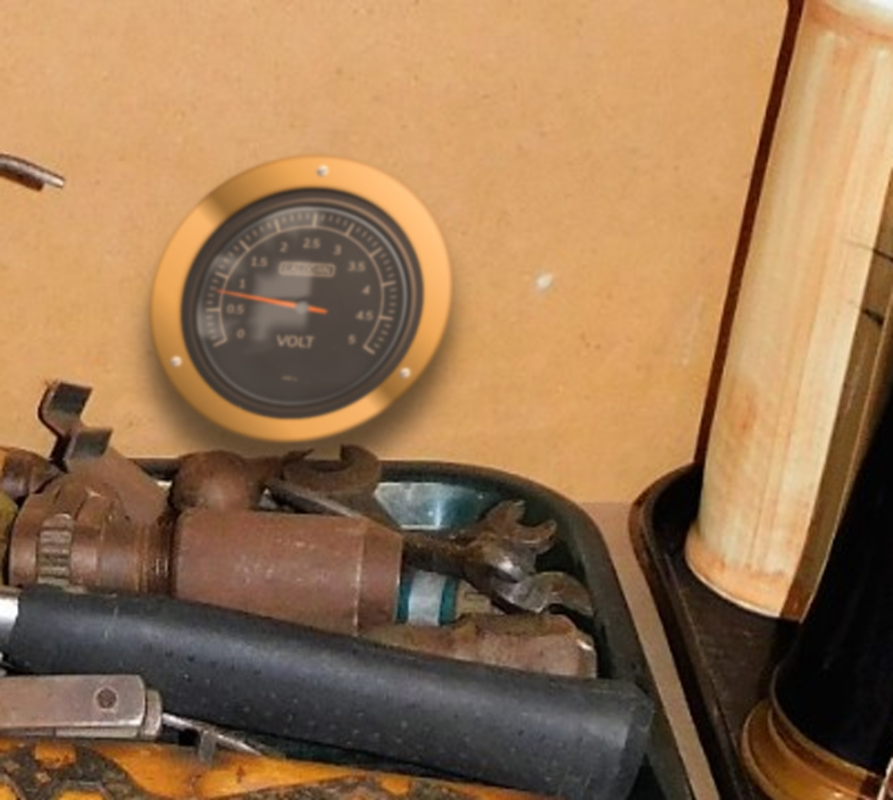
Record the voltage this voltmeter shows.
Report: 0.8 V
